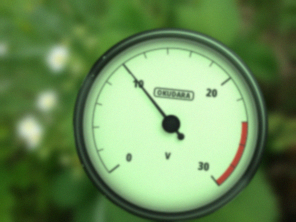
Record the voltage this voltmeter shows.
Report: 10 V
